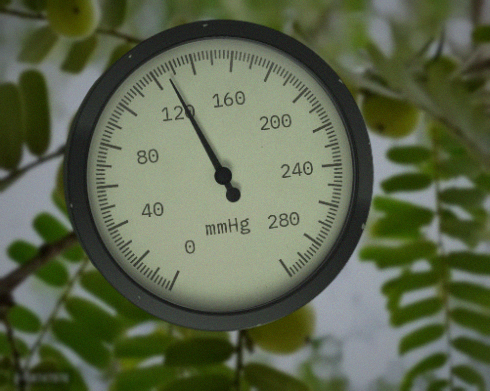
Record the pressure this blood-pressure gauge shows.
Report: 126 mmHg
